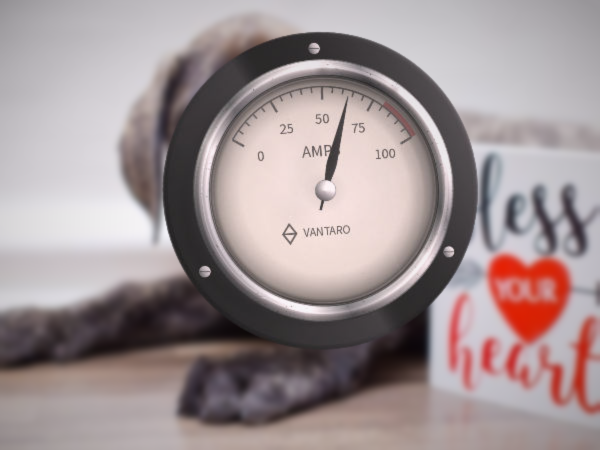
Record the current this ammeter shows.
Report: 62.5 A
